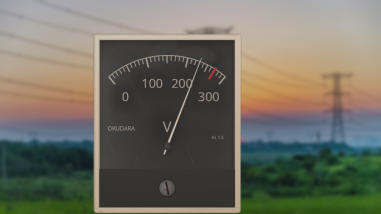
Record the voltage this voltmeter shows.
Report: 230 V
